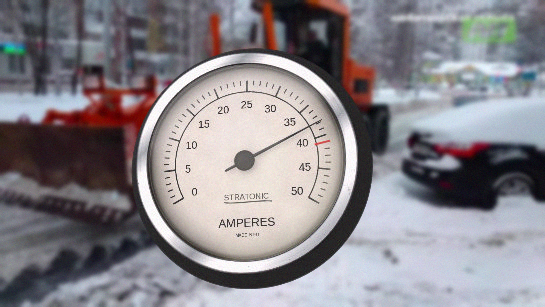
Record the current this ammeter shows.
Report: 38 A
